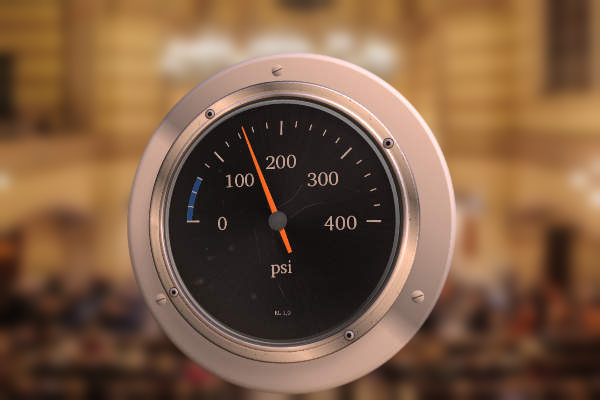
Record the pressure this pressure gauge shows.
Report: 150 psi
